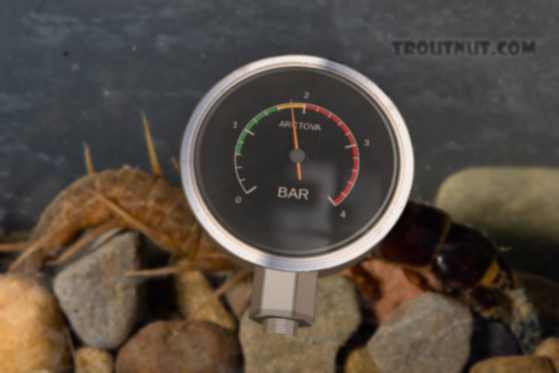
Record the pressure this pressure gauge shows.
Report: 1.8 bar
